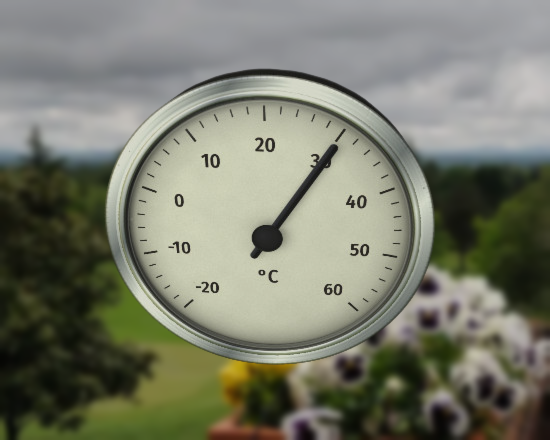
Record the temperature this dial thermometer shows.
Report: 30 °C
